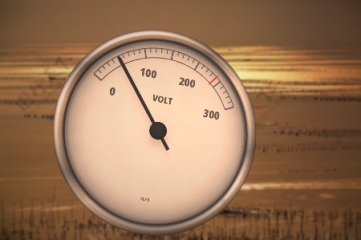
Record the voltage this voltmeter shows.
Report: 50 V
